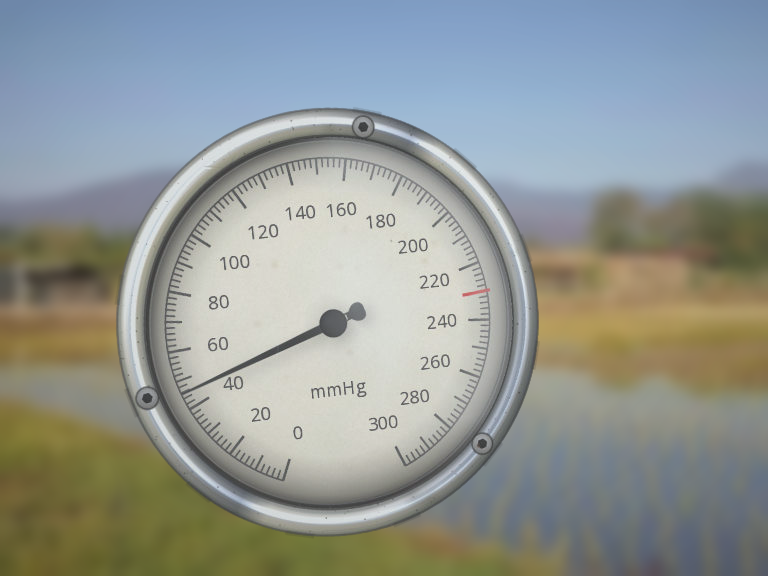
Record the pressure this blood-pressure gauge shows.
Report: 46 mmHg
